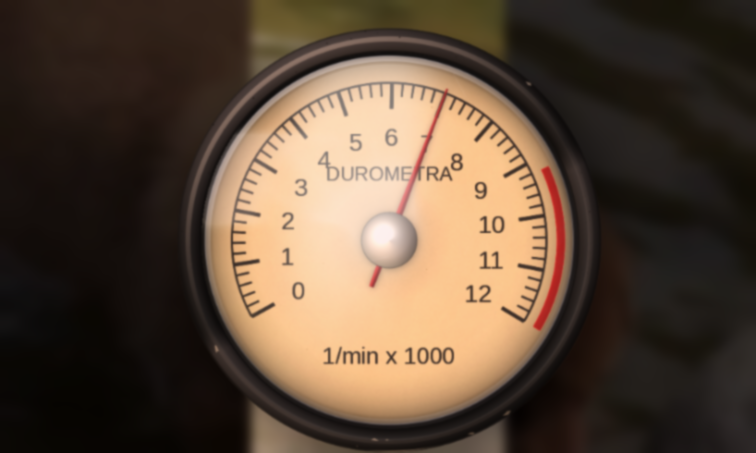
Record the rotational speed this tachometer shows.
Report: 7000 rpm
